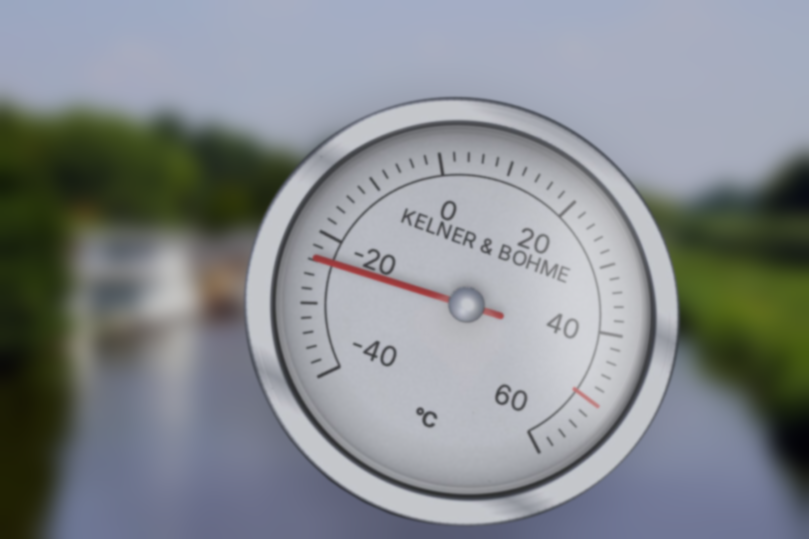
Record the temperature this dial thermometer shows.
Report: -24 °C
